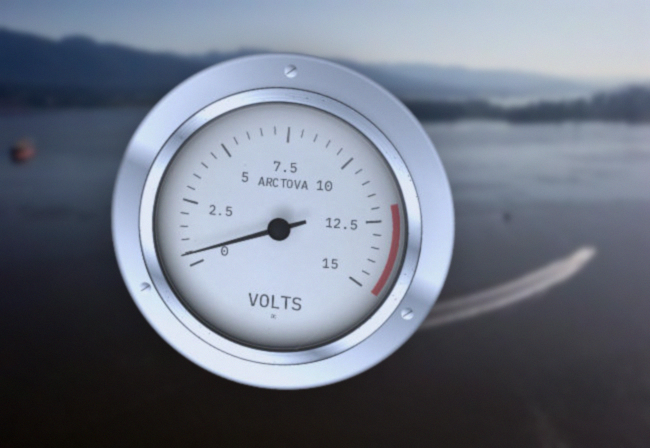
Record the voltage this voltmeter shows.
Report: 0.5 V
